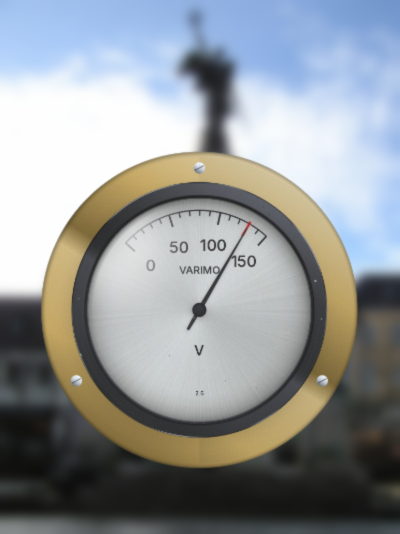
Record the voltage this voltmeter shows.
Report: 130 V
